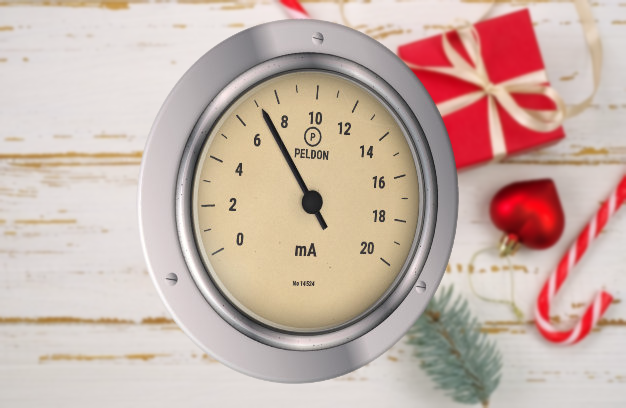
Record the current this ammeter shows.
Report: 7 mA
